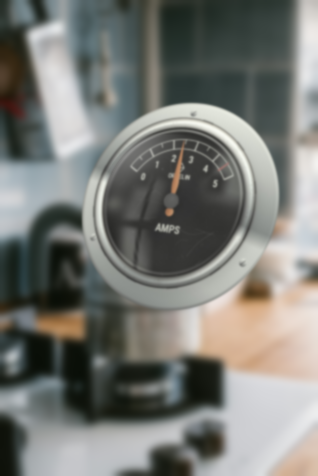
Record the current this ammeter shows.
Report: 2.5 A
